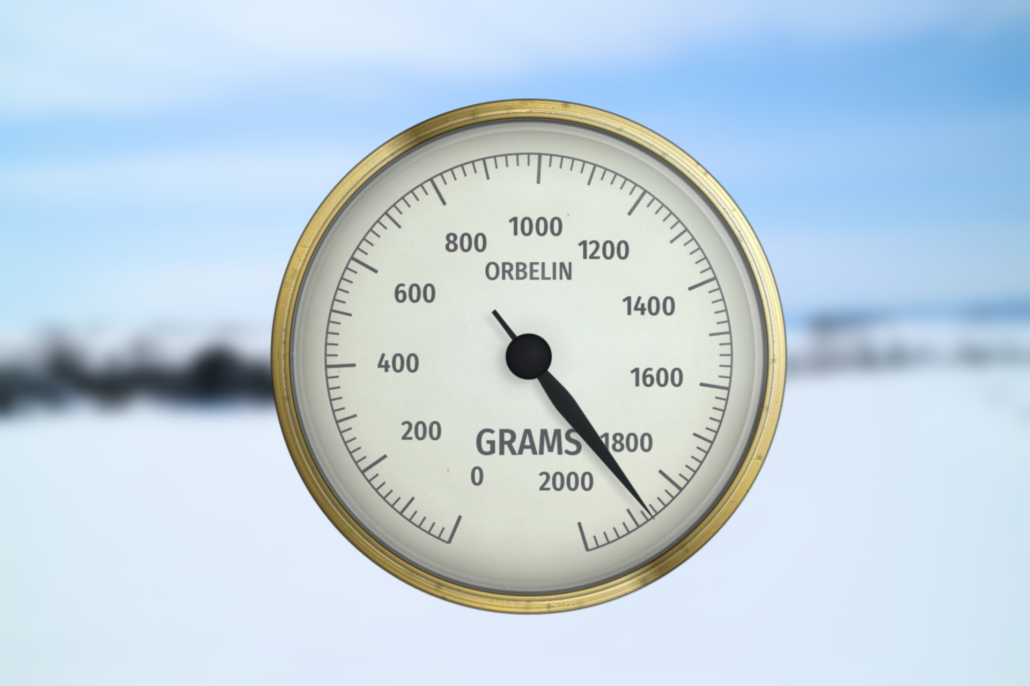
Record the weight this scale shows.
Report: 1870 g
